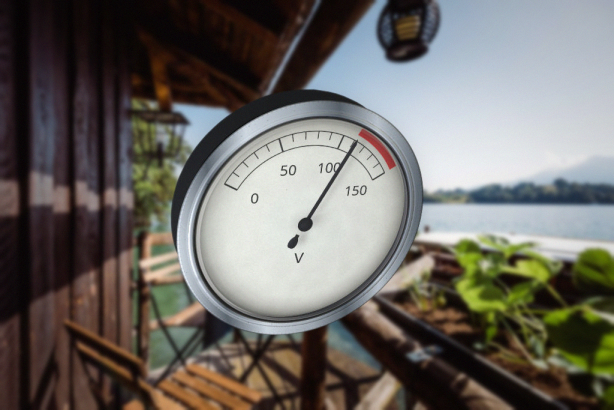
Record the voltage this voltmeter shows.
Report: 110 V
